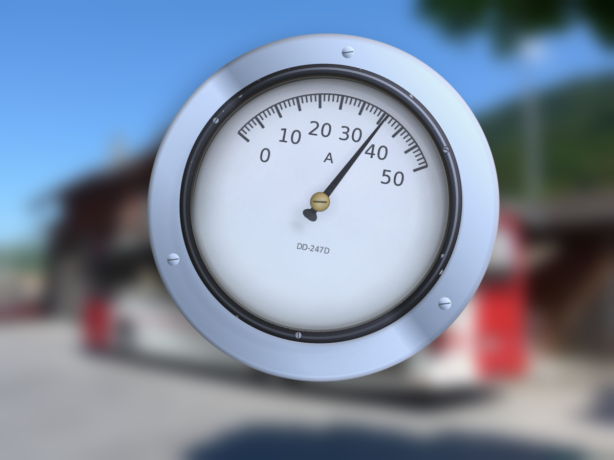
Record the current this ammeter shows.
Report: 36 A
